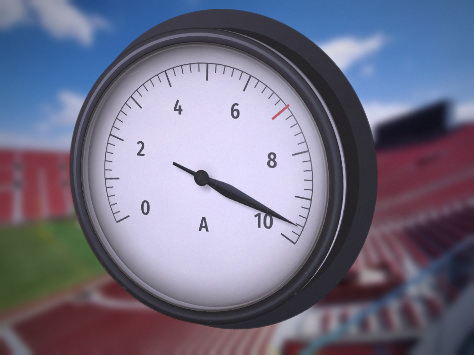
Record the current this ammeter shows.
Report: 9.6 A
